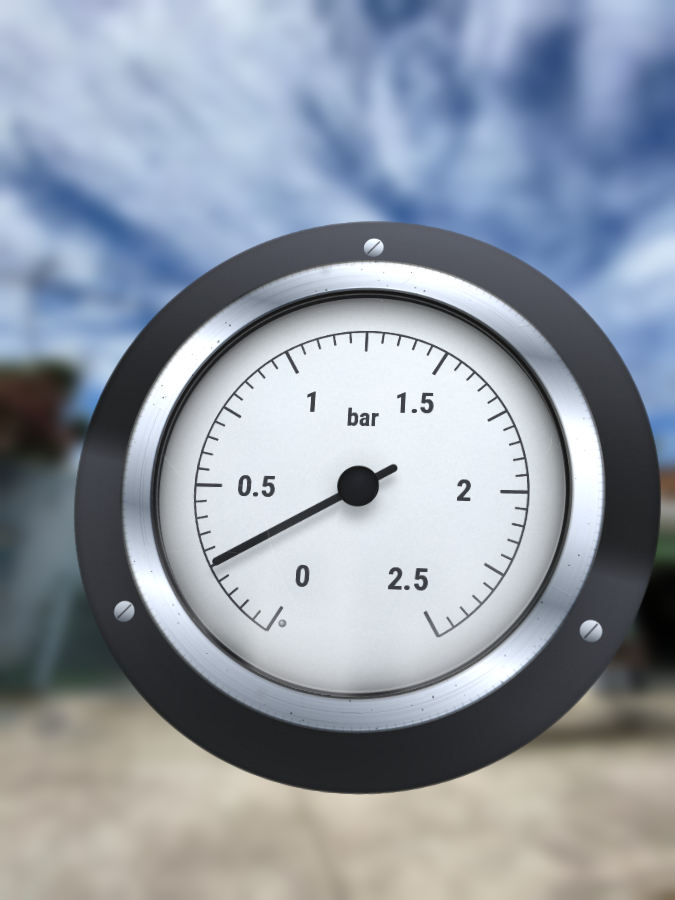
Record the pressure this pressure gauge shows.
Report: 0.25 bar
